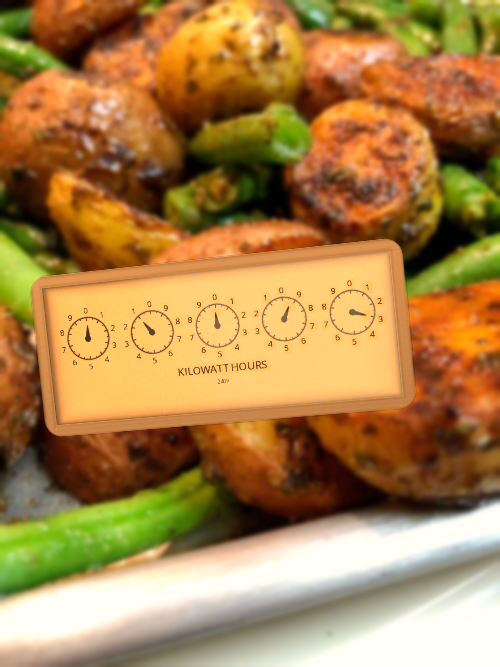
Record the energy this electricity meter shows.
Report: 993 kWh
